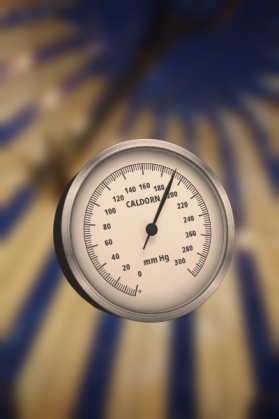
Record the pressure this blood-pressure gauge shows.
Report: 190 mmHg
